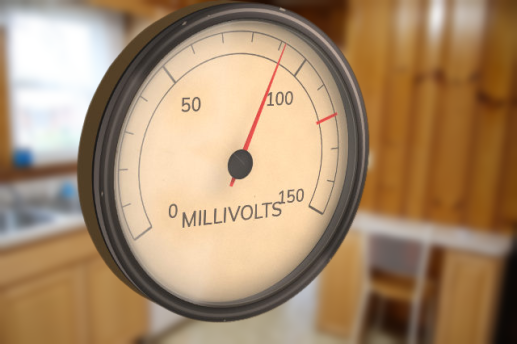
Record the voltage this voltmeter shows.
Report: 90 mV
